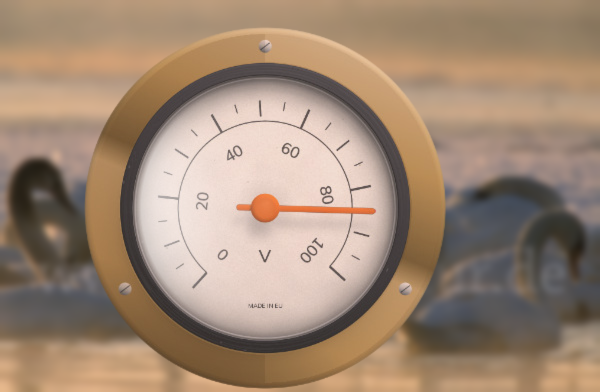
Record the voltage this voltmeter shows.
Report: 85 V
